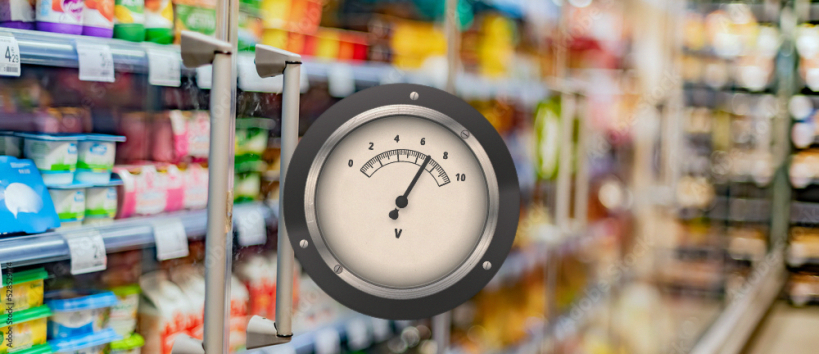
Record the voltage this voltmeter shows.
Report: 7 V
